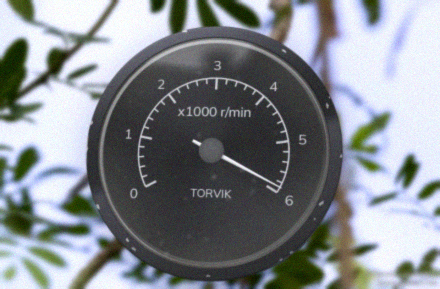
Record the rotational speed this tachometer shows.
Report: 5900 rpm
